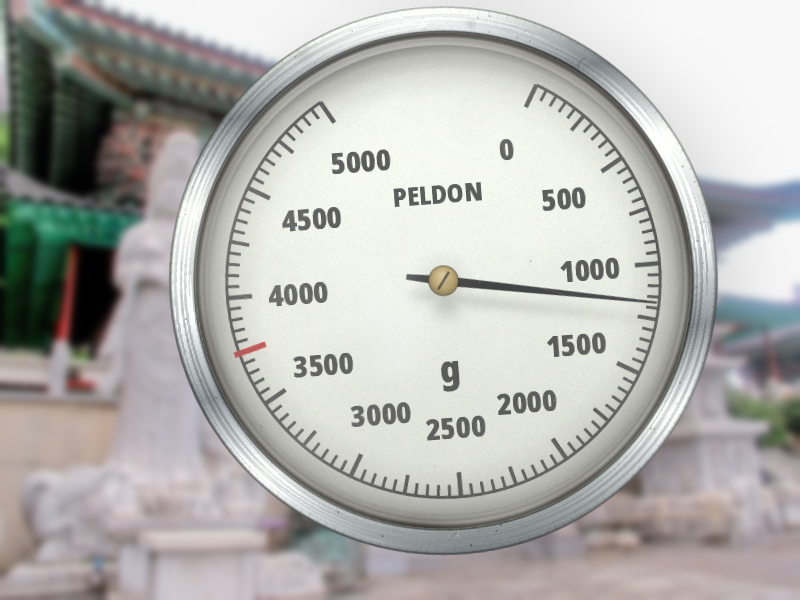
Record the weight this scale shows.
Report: 1175 g
